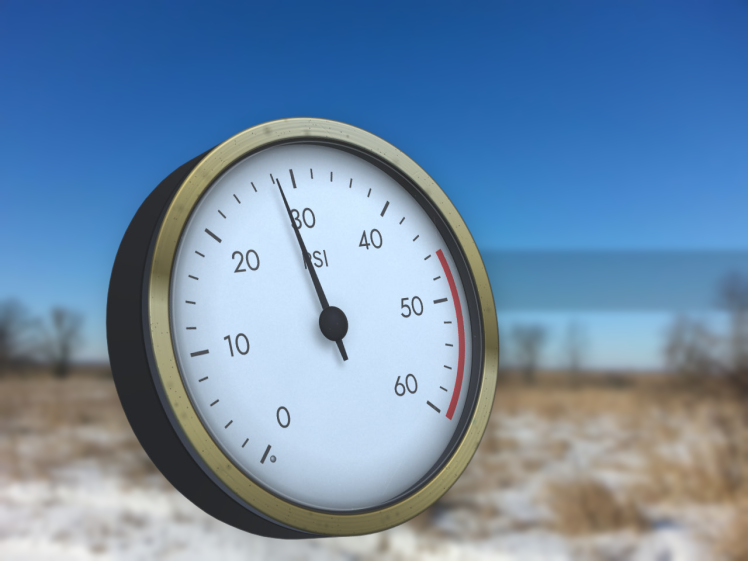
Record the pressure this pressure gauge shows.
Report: 28 psi
